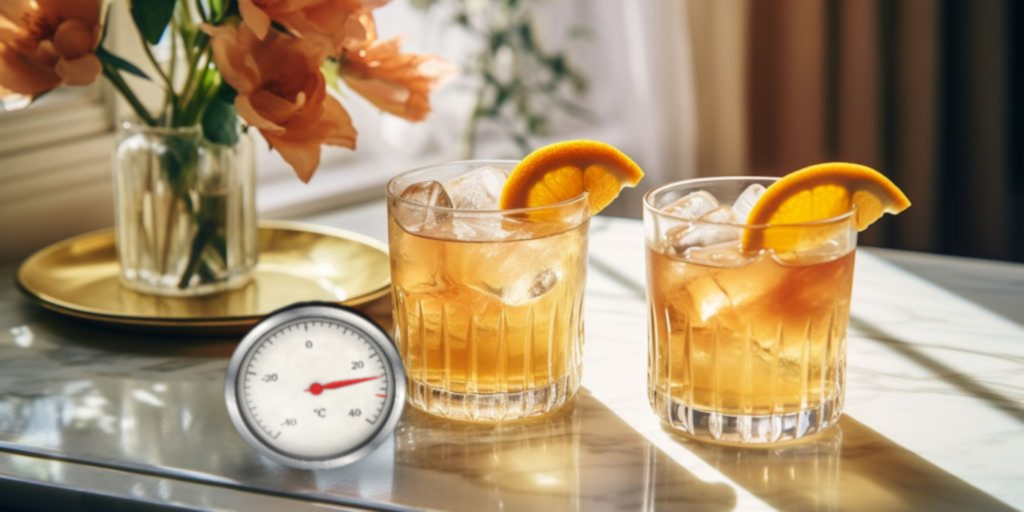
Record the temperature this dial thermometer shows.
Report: 26 °C
